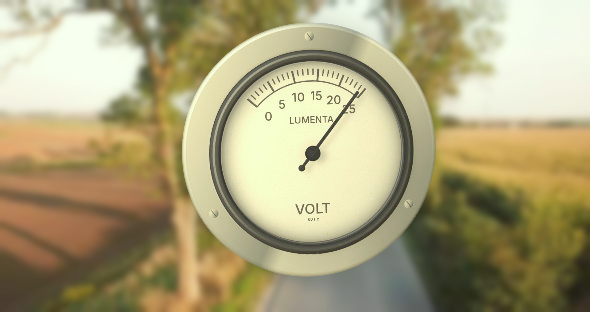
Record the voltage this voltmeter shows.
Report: 24 V
